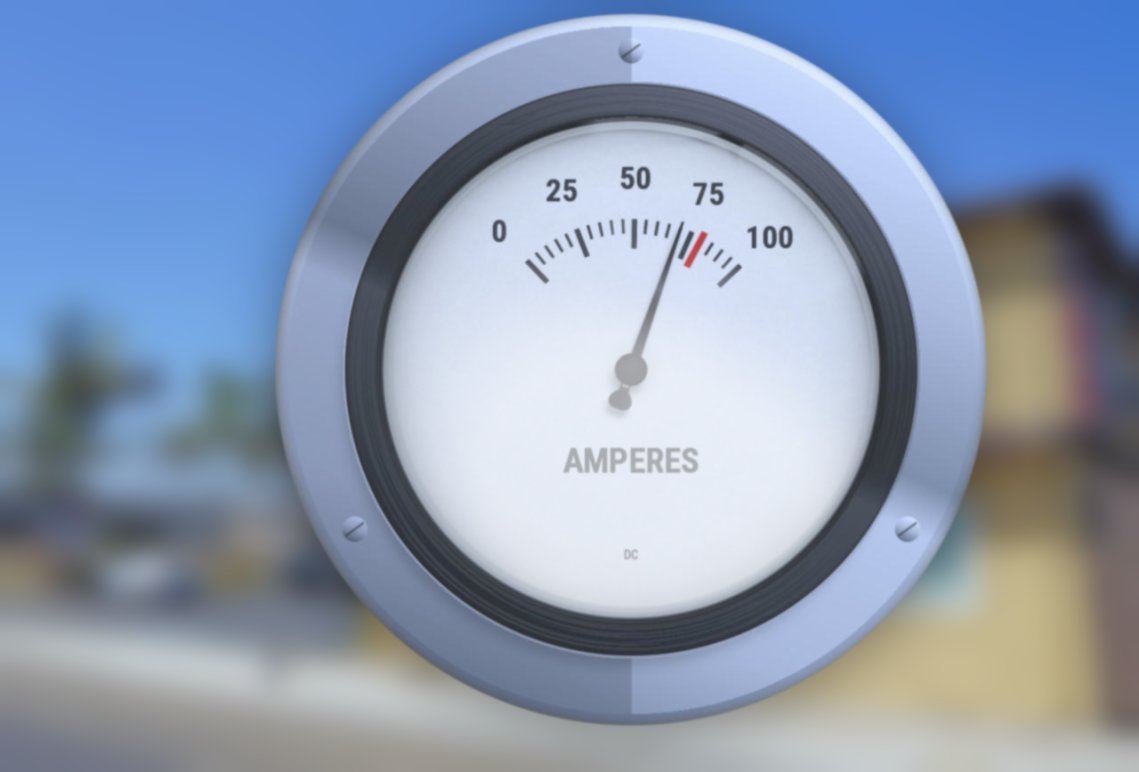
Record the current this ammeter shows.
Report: 70 A
